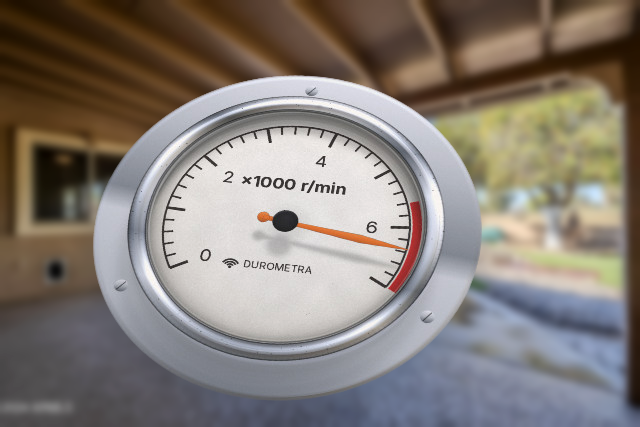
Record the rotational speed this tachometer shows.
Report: 6400 rpm
